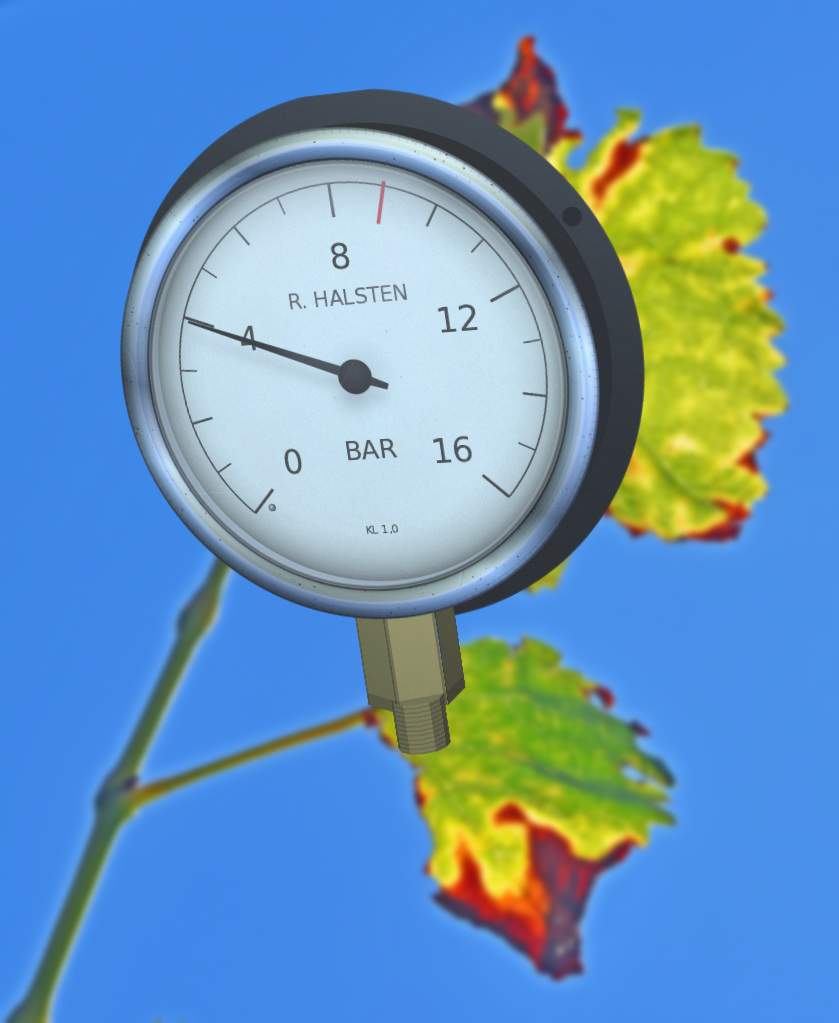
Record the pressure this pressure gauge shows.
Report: 4 bar
